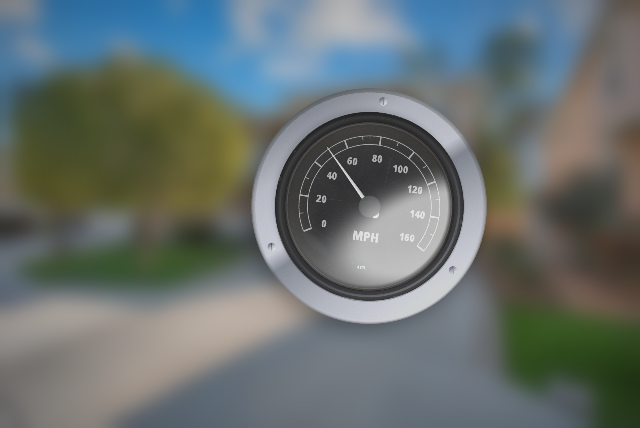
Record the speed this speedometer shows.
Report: 50 mph
